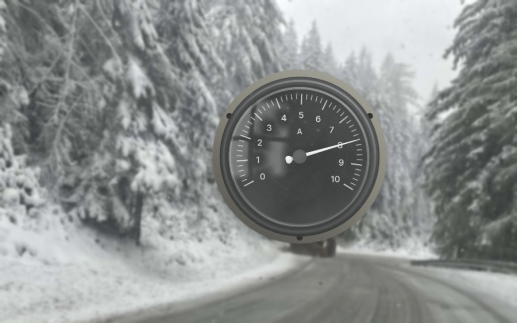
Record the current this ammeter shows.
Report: 8 A
